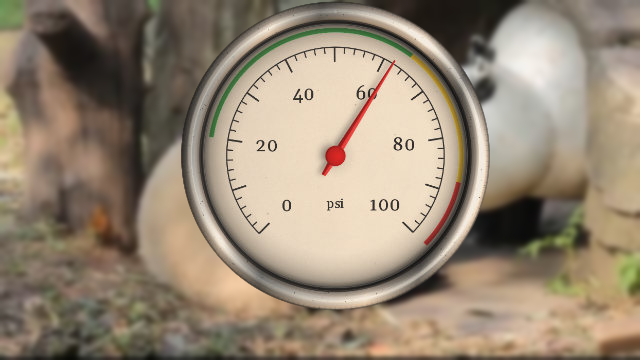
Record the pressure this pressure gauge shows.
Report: 62 psi
